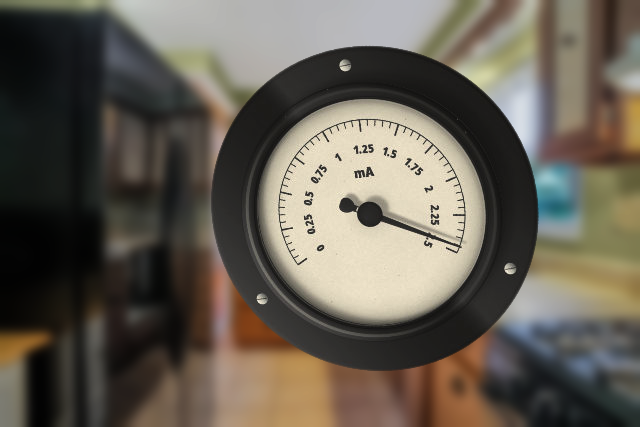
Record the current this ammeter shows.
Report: 2.45 mA
